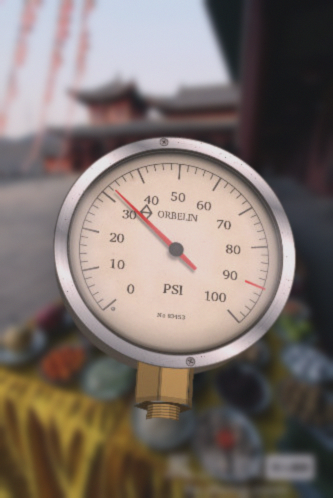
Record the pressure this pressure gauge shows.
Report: 32 psi
